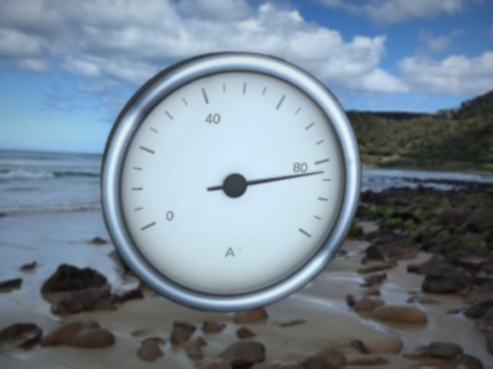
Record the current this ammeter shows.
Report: 82.5 A
